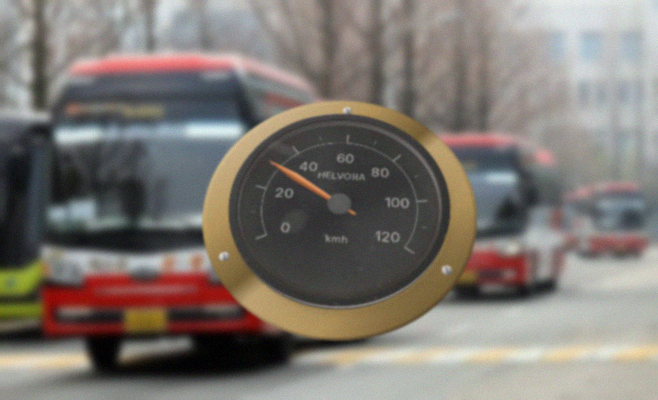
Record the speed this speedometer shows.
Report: 30 km/h
